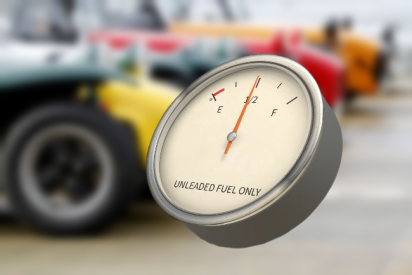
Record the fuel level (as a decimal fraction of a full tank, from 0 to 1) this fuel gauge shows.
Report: 0.5
